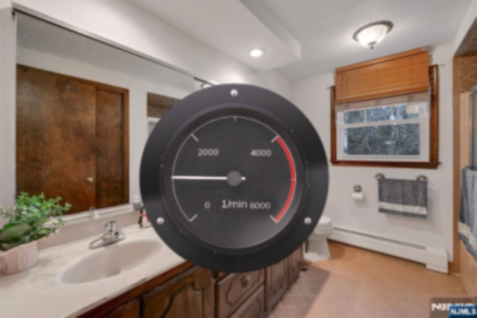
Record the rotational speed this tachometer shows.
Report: 1000 rpm
